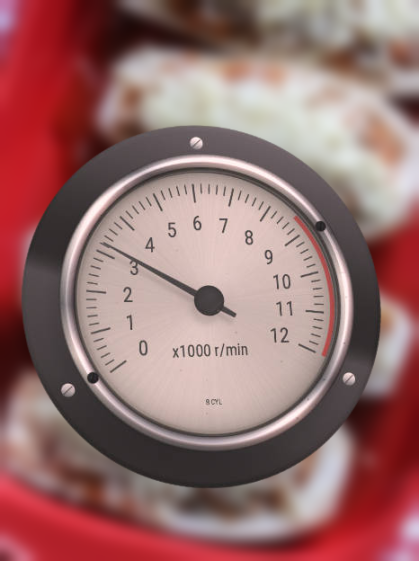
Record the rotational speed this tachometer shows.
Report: 3200 rpm
